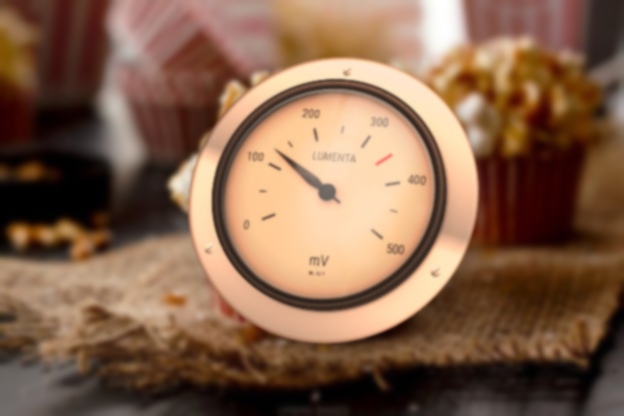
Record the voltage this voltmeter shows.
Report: 125 mV
